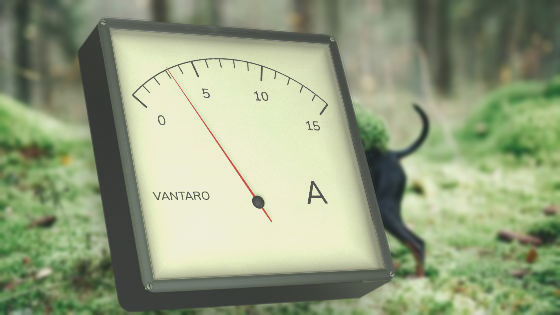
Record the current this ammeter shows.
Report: 3 A
